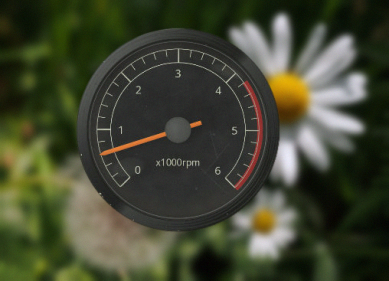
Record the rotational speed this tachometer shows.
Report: 600 rpm
